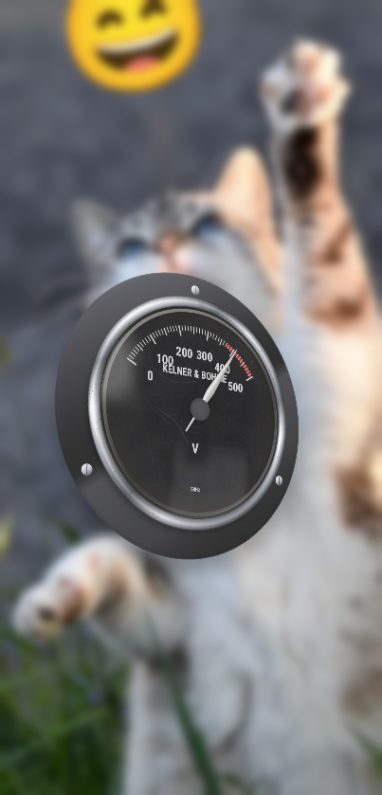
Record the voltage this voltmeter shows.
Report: 400 V
